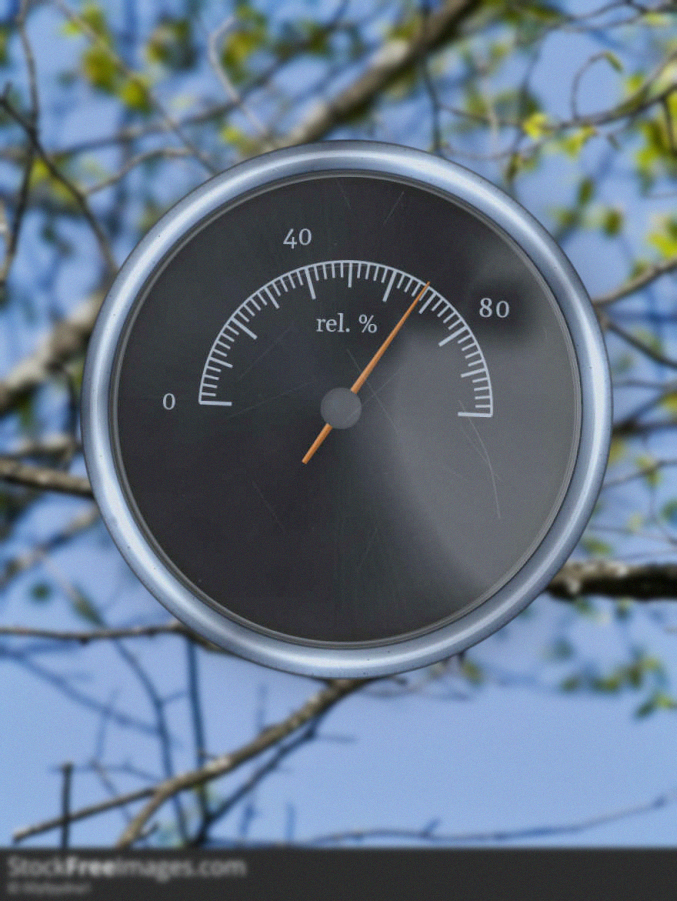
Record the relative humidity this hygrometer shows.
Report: 68 %
